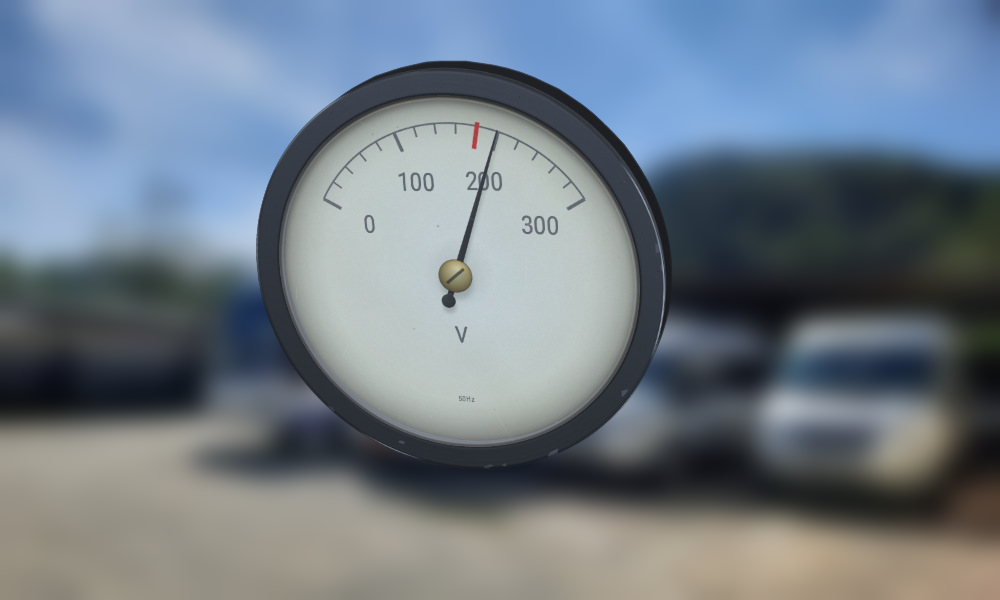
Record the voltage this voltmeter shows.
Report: 200 V
